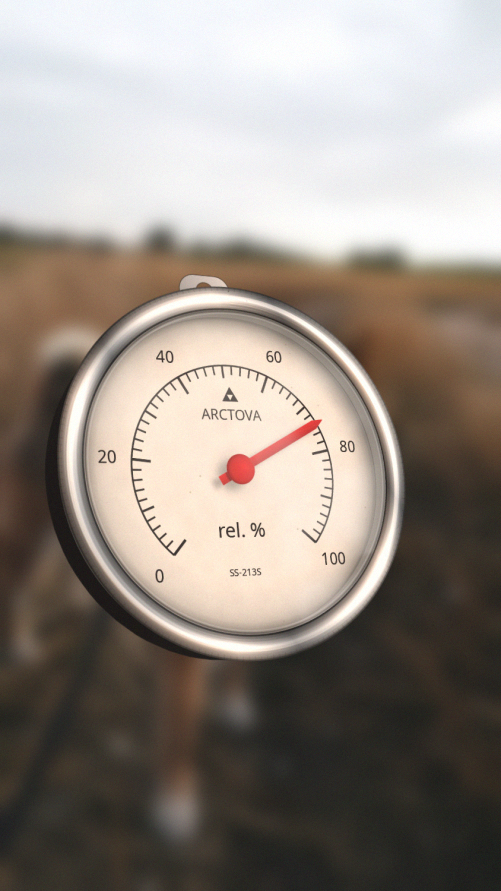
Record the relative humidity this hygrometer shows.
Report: 74 %
